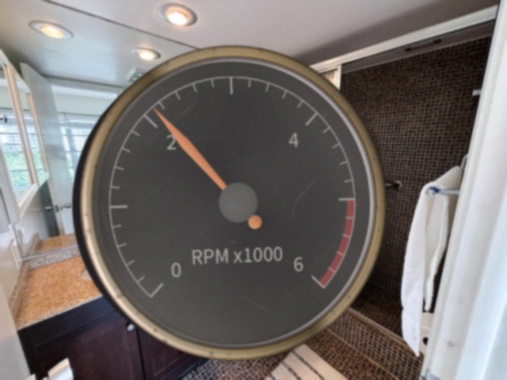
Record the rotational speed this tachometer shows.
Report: 2100 rpm
